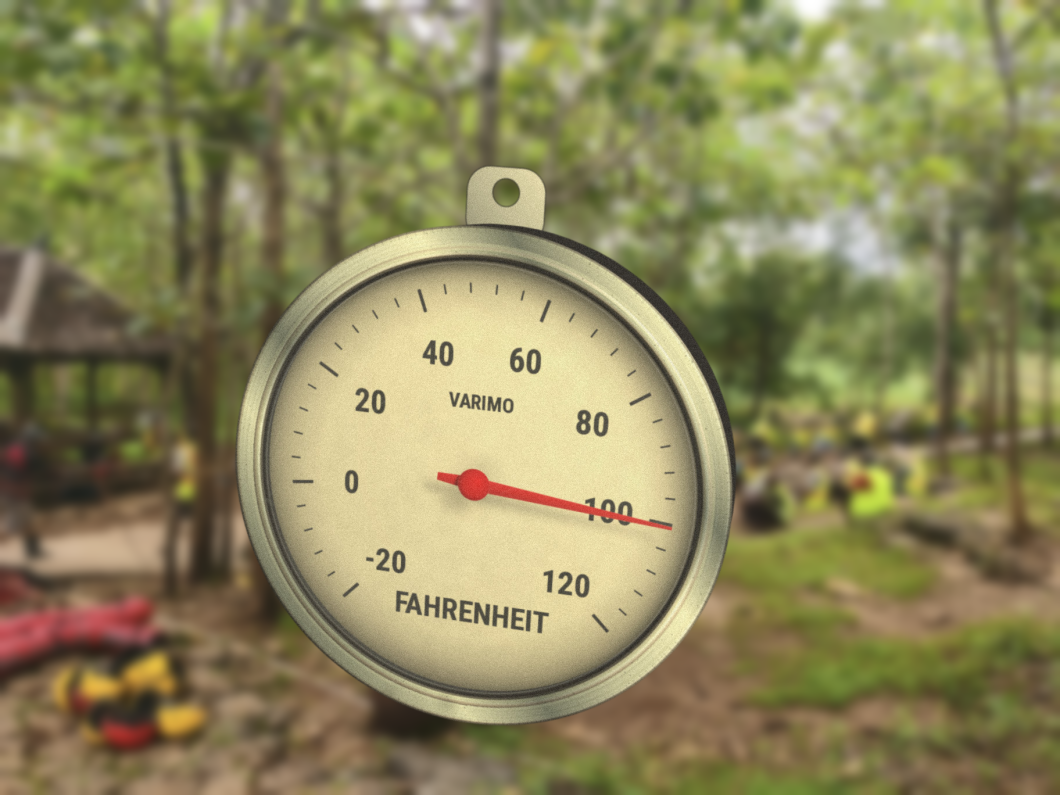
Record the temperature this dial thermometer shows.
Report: 100 °F
